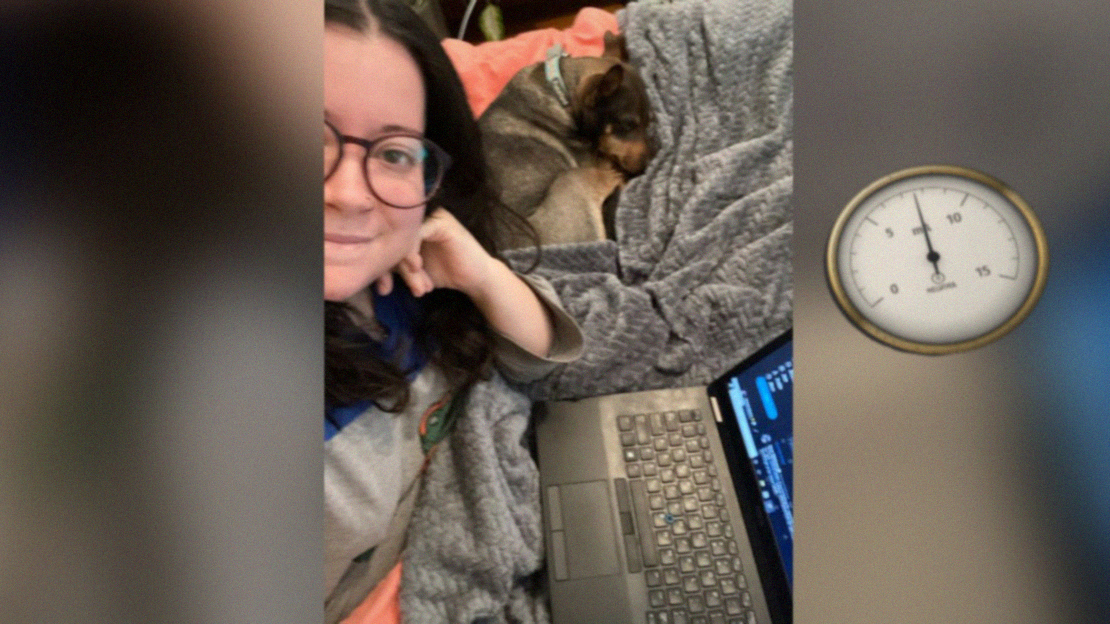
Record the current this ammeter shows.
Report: 7.5 mA
